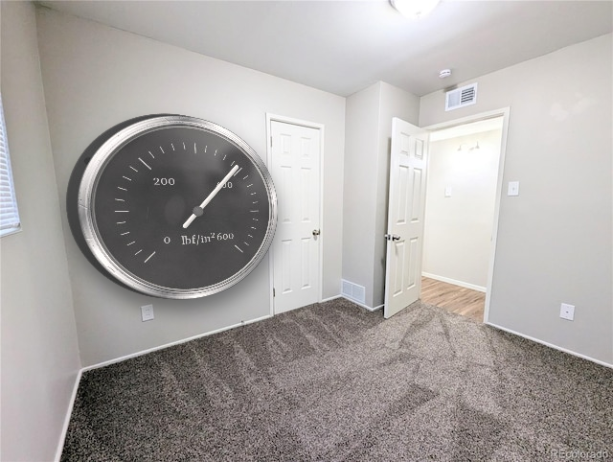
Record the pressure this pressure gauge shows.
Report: 390 psi
